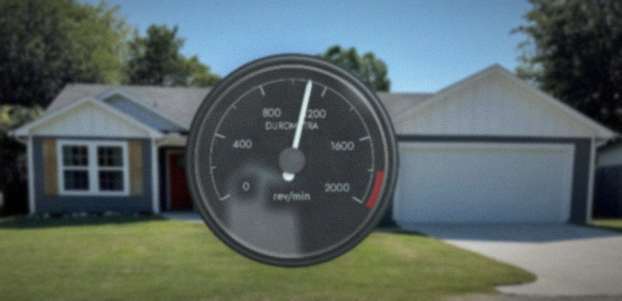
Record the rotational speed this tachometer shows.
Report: 1100 rpm
